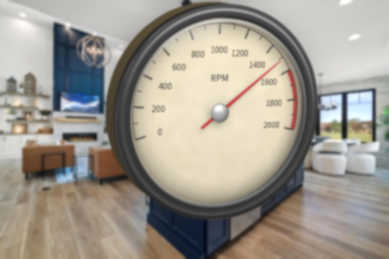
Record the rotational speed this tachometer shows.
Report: 1500 rpm
